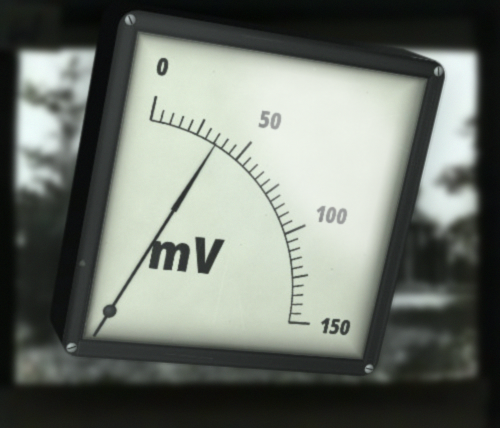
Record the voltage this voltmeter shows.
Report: 35 mV
